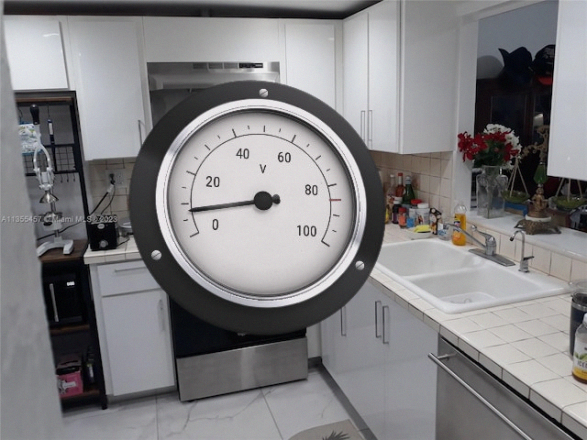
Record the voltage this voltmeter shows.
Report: 7.5 V
